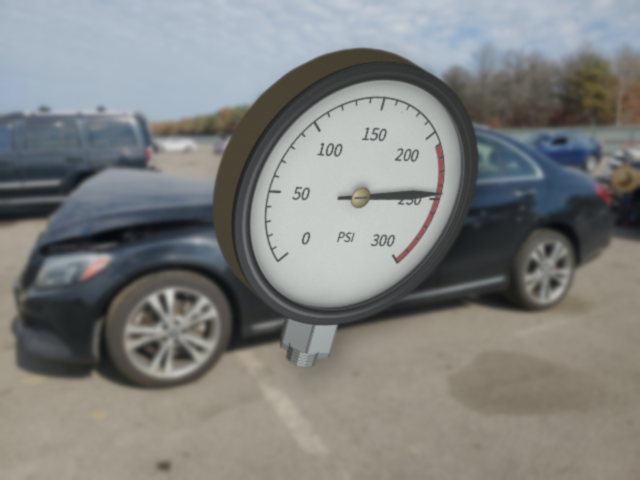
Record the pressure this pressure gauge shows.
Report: 245 psi
